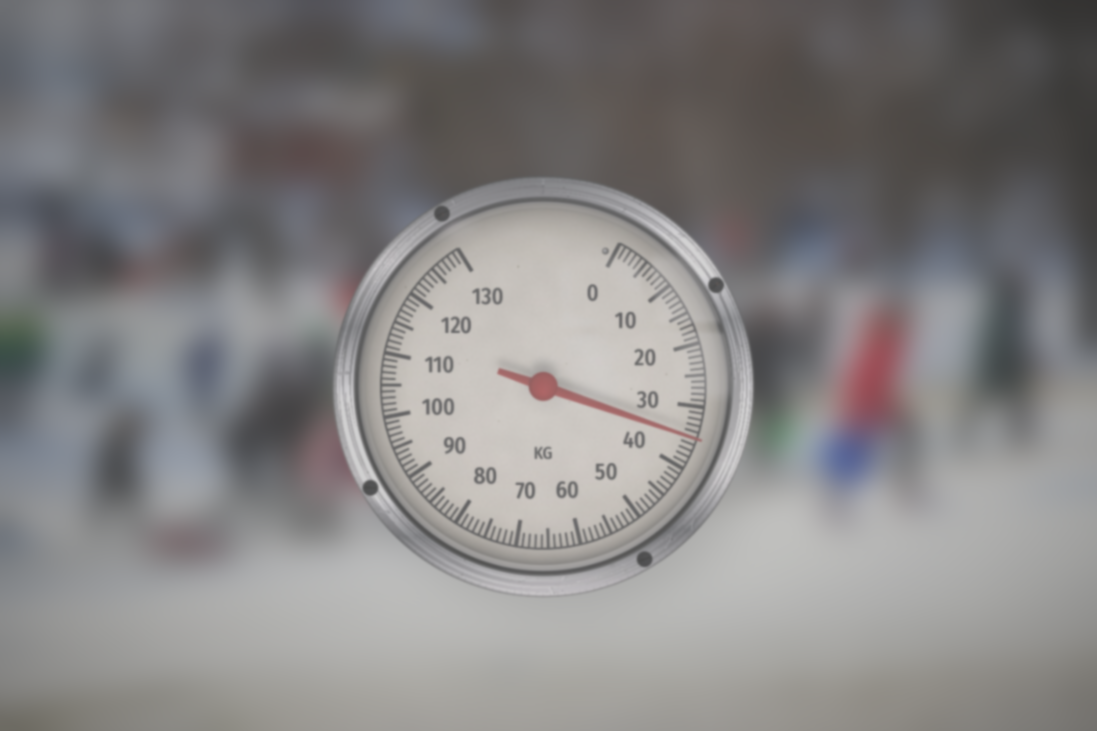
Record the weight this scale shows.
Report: 35 kg
